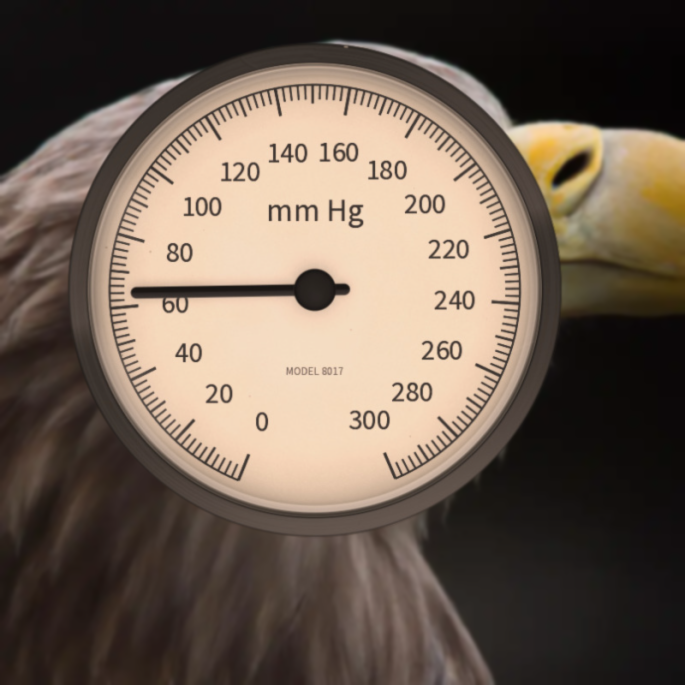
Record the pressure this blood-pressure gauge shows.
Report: 64 mmHg
